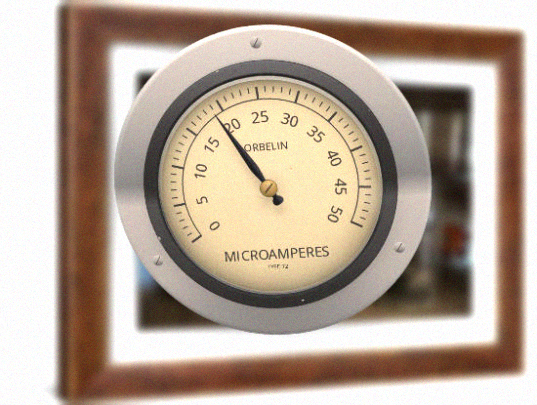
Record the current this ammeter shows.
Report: 19 µA
